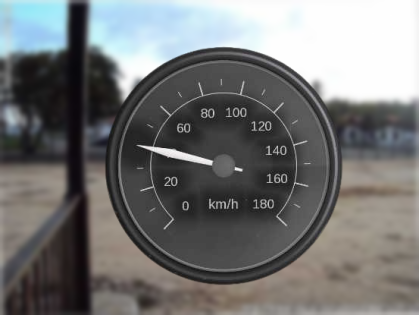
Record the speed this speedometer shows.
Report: 40 km/h
